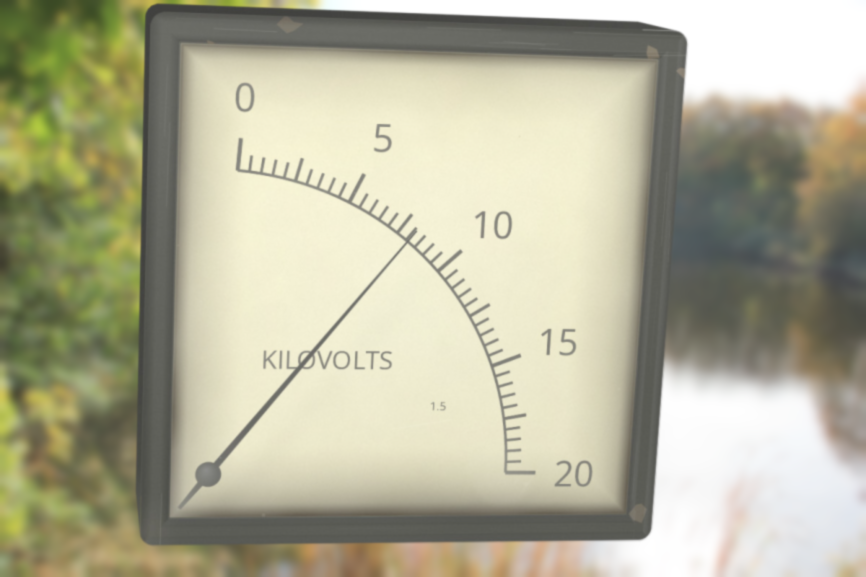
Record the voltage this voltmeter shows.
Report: 8 kV
